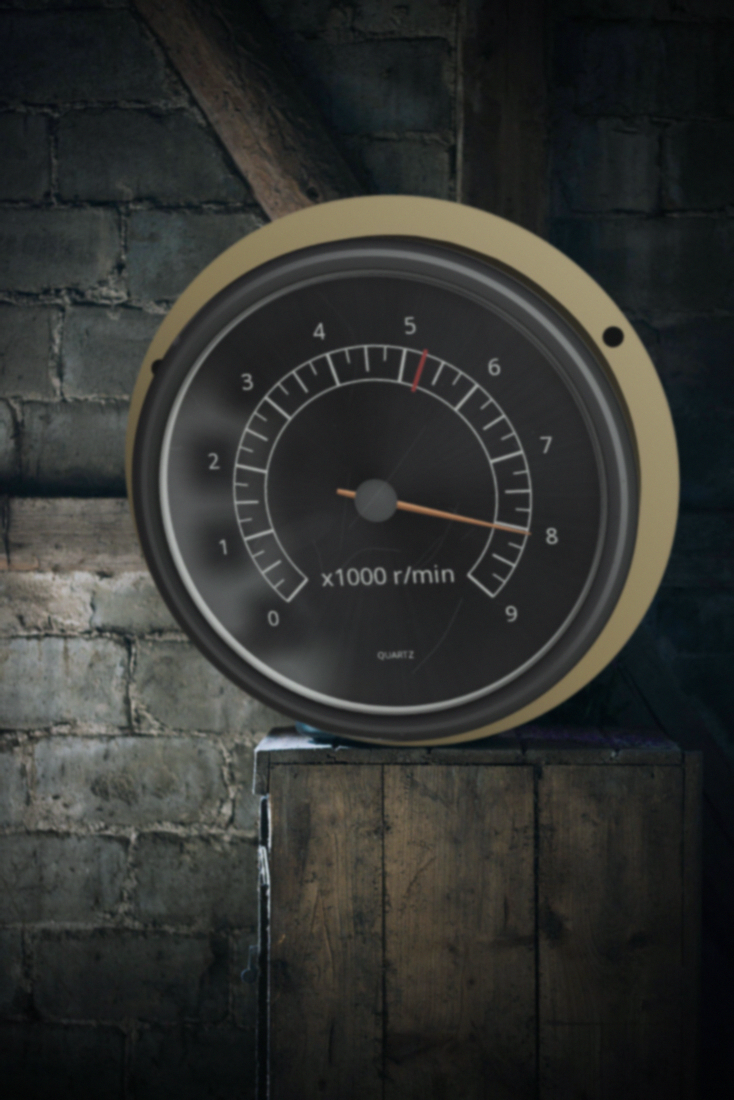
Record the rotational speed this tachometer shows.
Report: 8000 rpm
